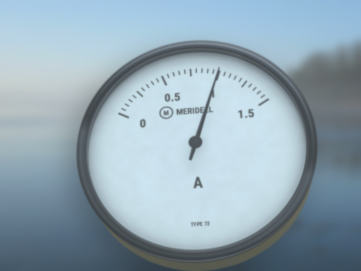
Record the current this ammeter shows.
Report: 1 A
